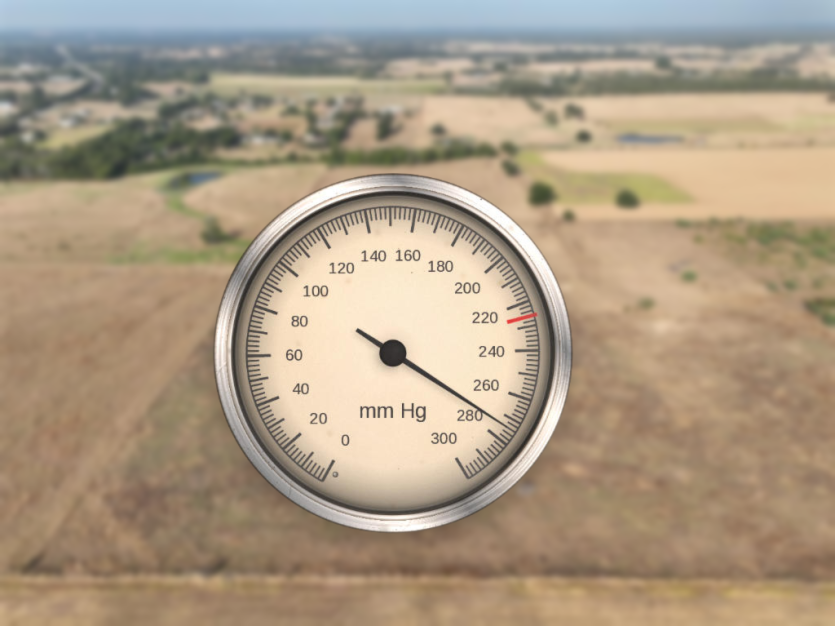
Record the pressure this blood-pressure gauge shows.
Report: 274 mmHg
